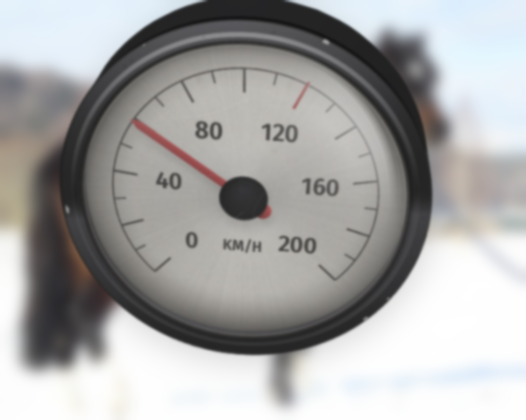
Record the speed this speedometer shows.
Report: 60 km/h
